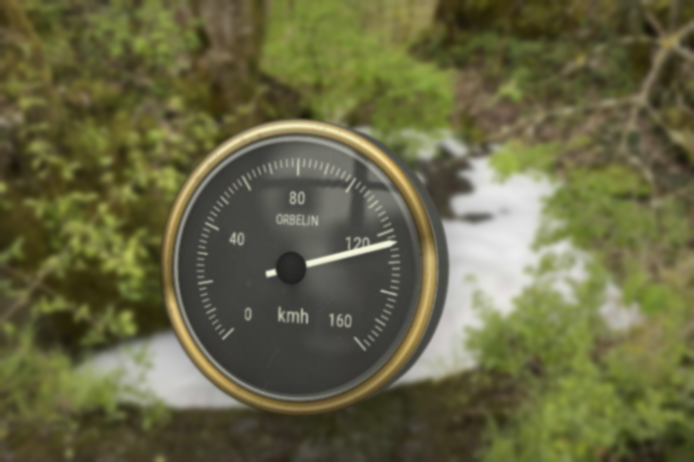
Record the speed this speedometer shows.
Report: 124 km/h
